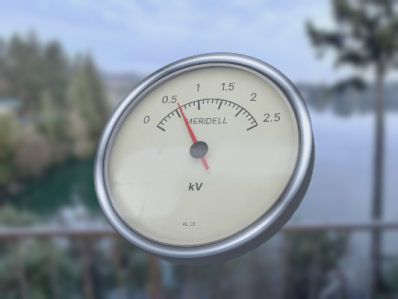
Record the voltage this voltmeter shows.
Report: 0.6 kV
